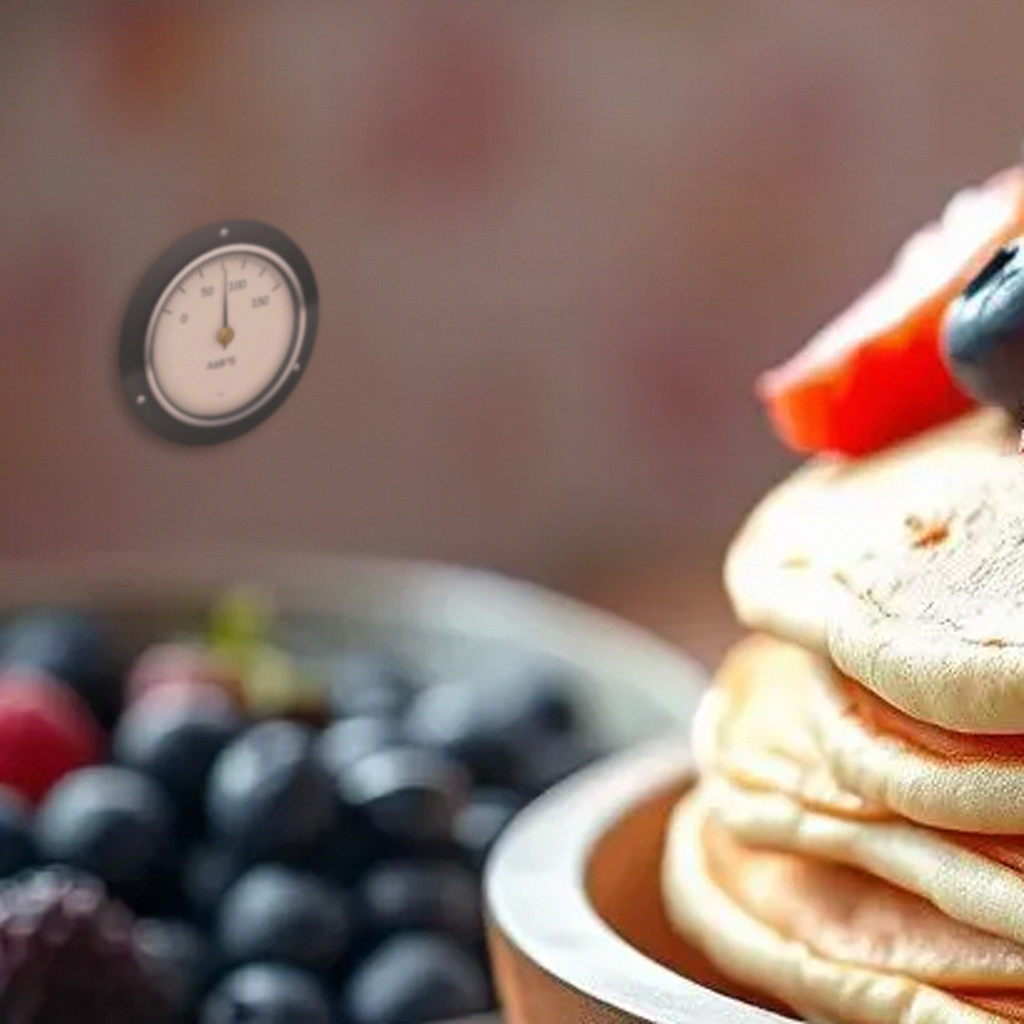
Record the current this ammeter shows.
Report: 75 A
